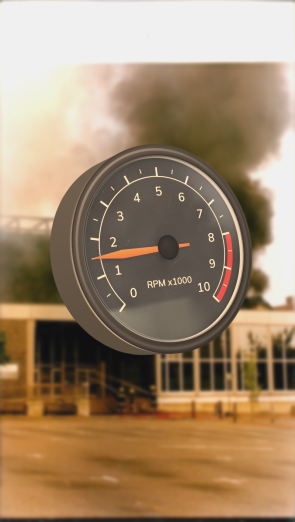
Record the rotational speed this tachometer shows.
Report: 1500 rpm
